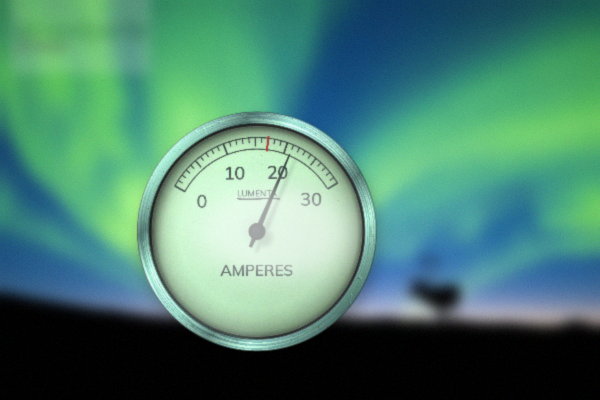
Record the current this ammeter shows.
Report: 21 A
